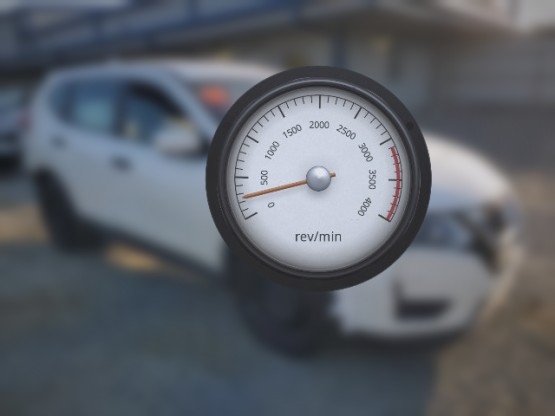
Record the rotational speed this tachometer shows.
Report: 250 rpm
